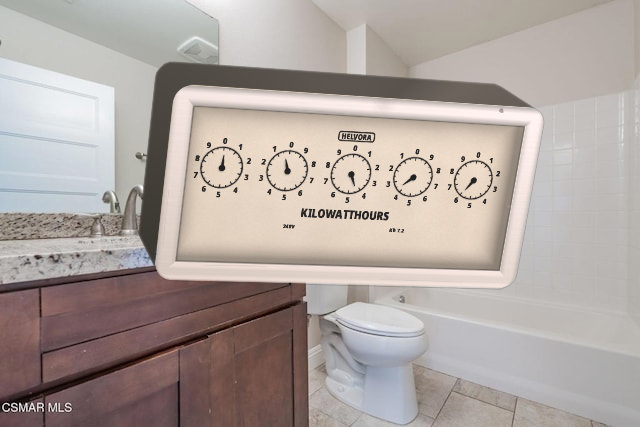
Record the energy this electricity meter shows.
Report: 436 kWh
